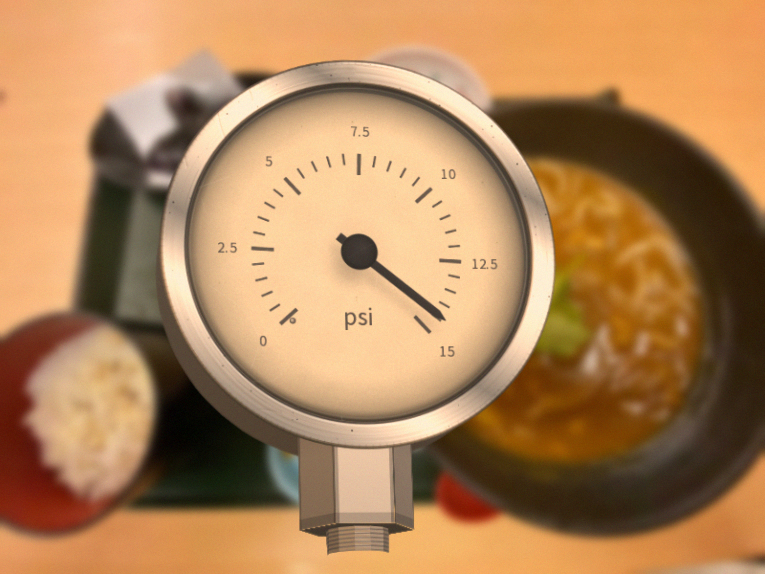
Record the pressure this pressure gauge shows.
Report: 14.5 psi
